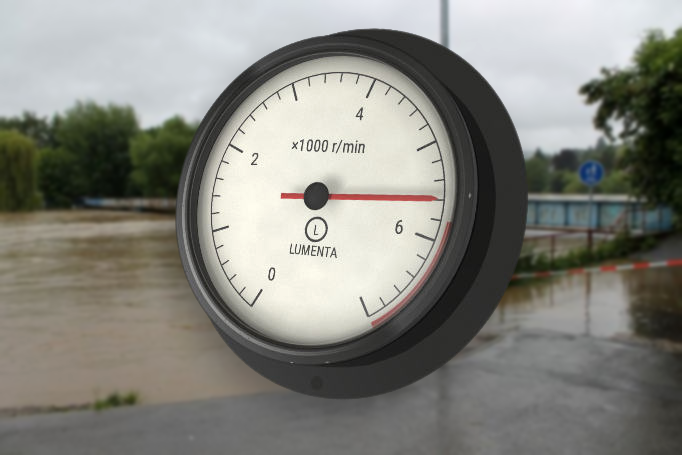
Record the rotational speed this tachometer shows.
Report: 5600 rpm
